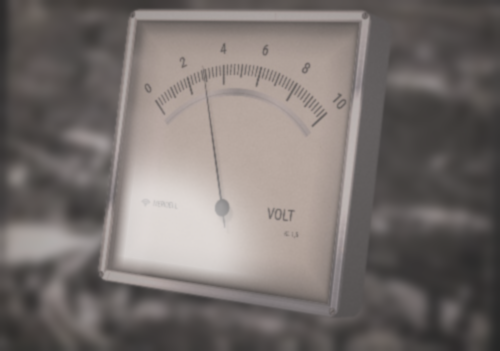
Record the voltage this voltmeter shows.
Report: 3 V
